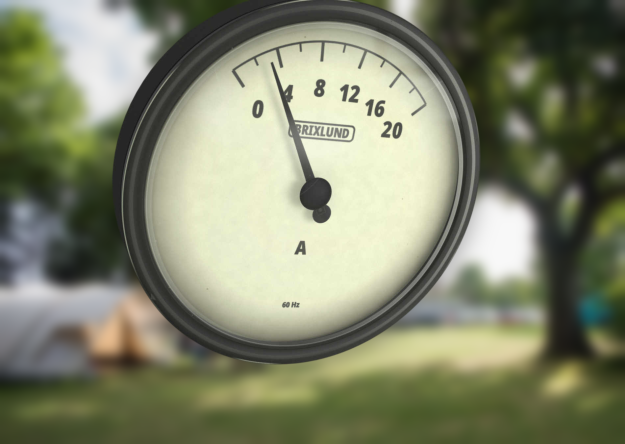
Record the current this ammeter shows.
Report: 3 A
